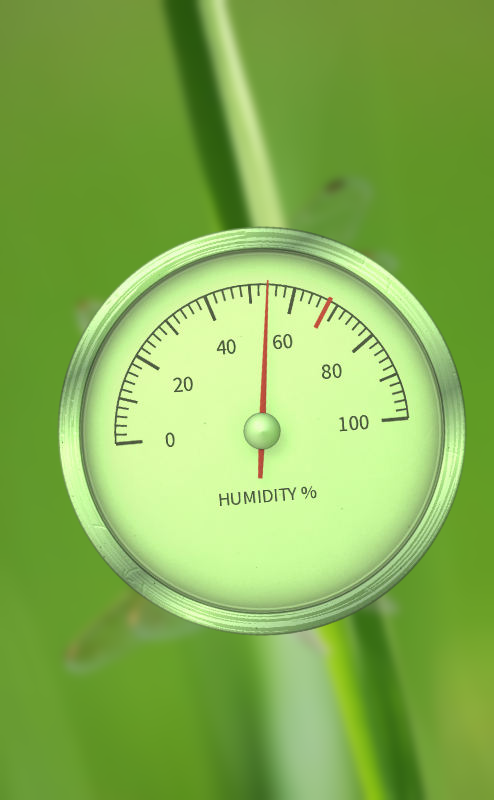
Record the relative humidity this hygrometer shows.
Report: 54 %
